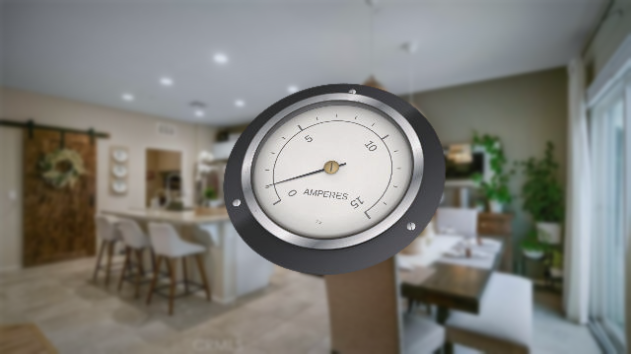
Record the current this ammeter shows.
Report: 1 A
